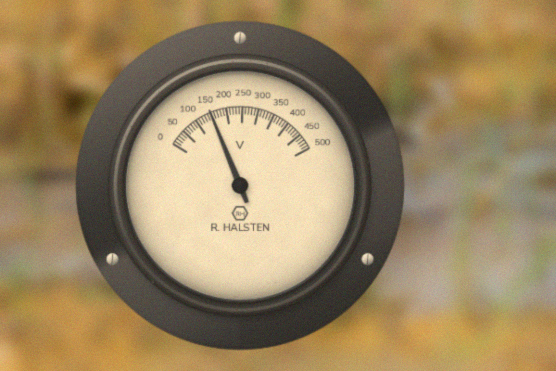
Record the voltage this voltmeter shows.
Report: 150 V
